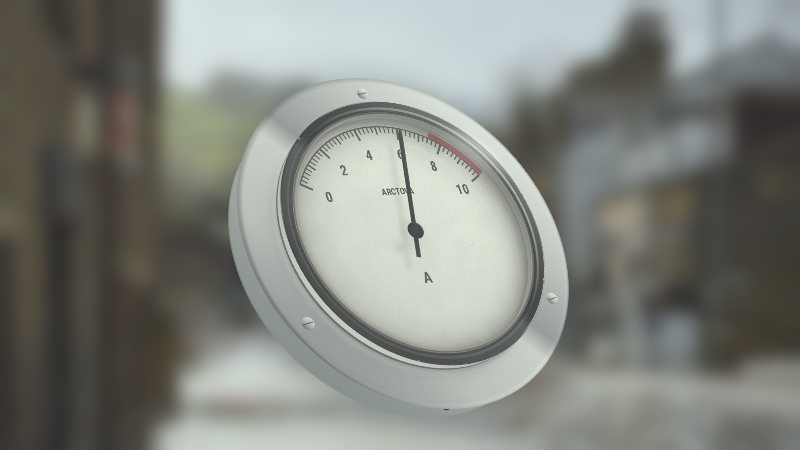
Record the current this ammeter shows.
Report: 6 A
